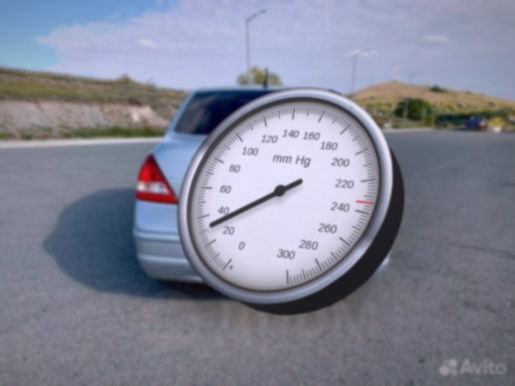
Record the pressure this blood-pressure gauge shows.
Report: 30 mmHg
